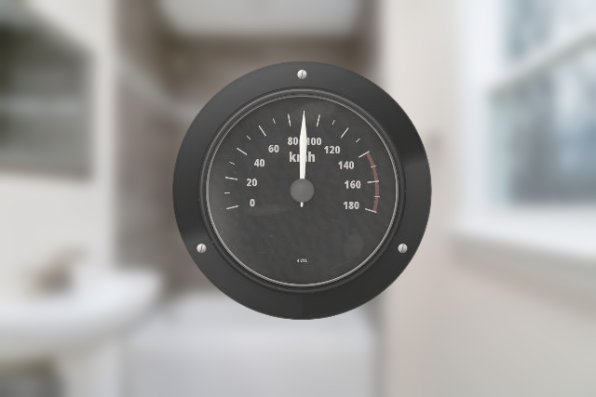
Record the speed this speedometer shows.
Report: 90 km/h
